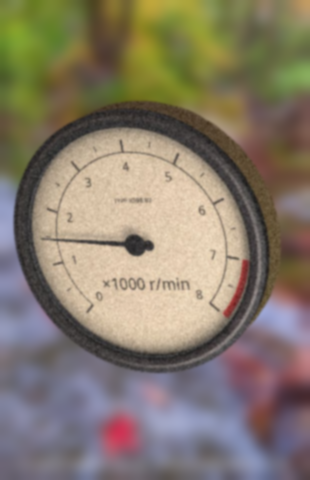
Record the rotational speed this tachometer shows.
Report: 1500 rpm
